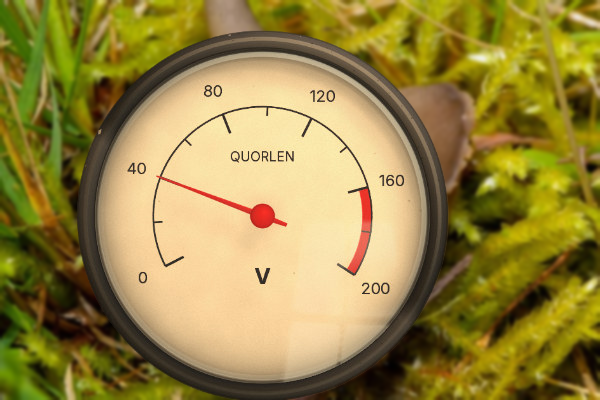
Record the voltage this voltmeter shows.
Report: 40 V
